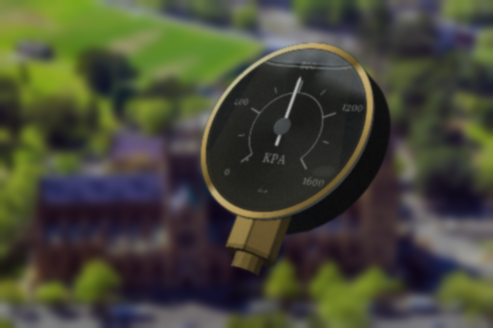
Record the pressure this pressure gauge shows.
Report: 800 kPa
